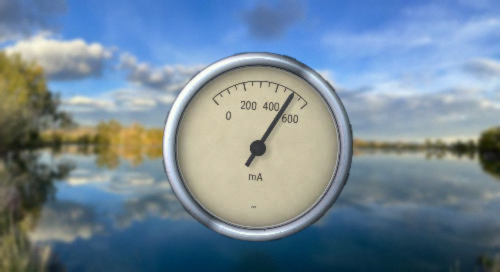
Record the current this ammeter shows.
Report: 500 mA
